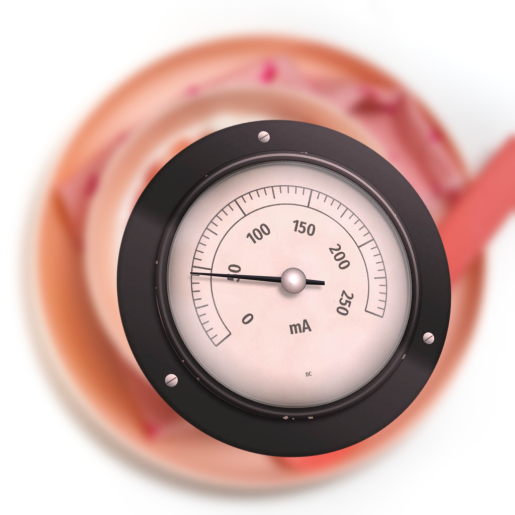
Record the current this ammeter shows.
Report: 45 mA
